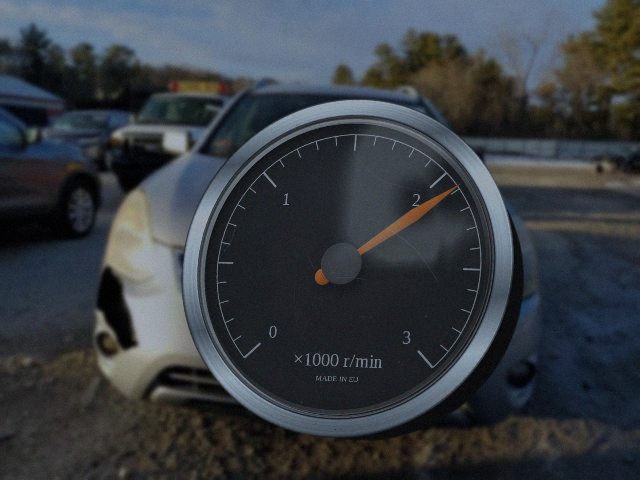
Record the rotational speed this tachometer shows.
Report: 2100 rpm
